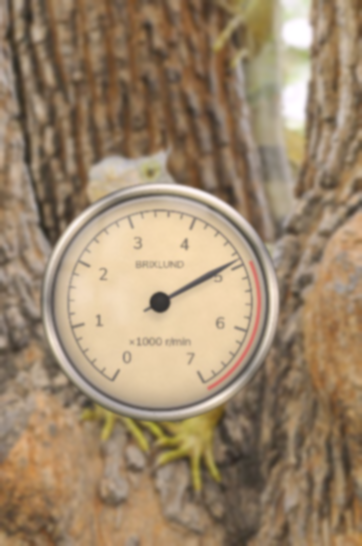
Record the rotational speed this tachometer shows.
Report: 4900 rpm
